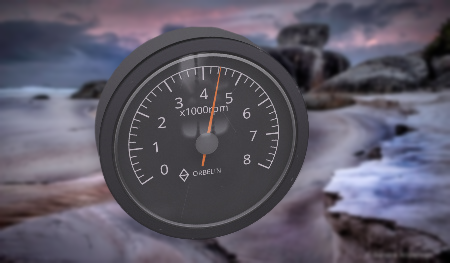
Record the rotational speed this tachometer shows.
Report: 4400 rpm
